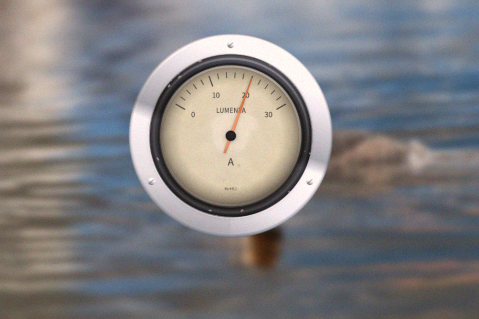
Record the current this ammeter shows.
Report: 20 A
